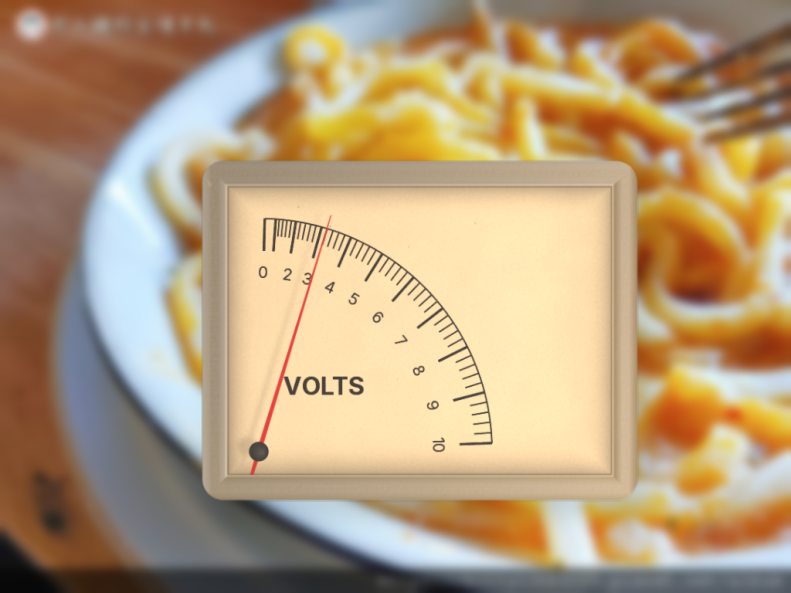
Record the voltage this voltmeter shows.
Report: 3.2 V
